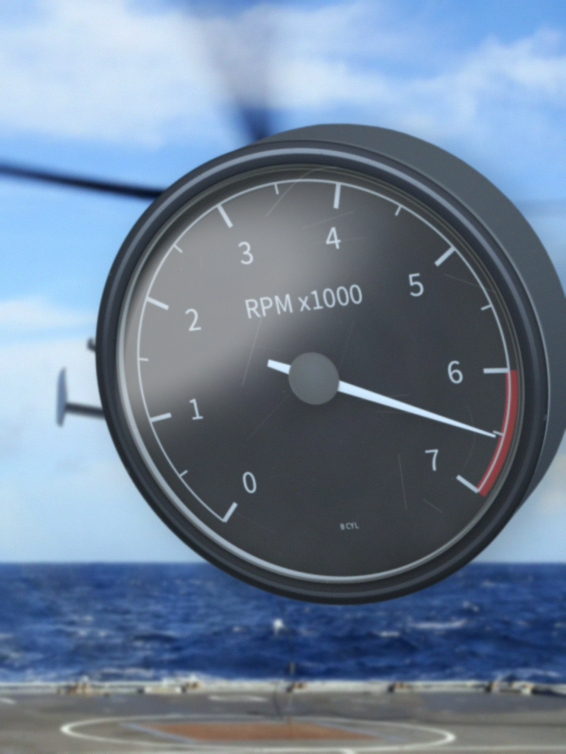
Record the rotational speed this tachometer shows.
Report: 6500 rpm
